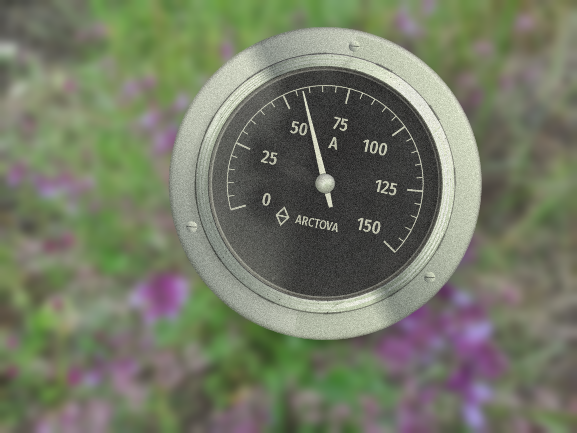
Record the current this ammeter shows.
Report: 57.5 A
